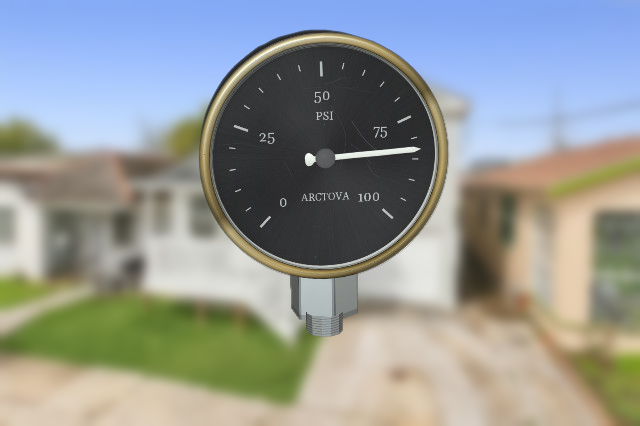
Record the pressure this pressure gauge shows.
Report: 82.5 psi
